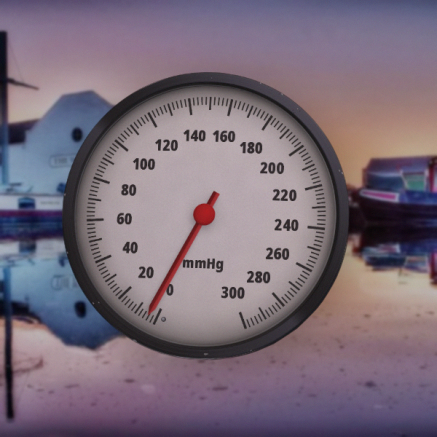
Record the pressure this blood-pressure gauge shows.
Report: 4 mmHg
